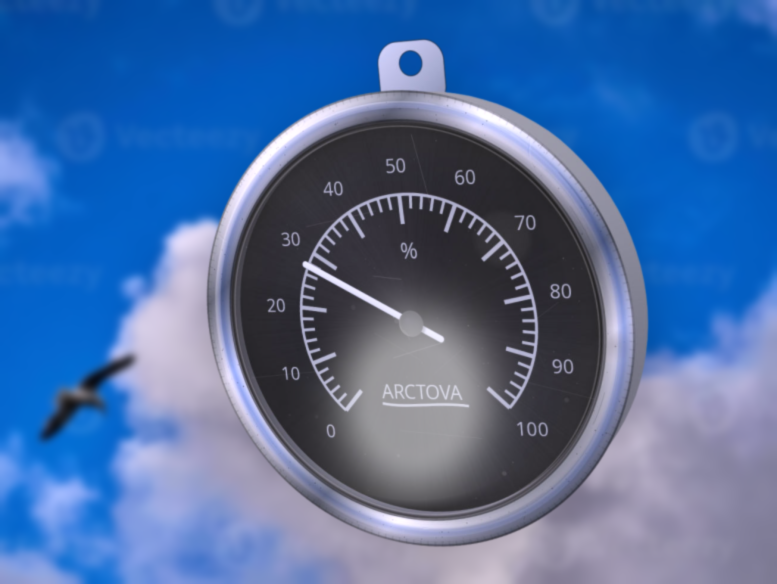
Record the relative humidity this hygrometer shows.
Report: 28 %
